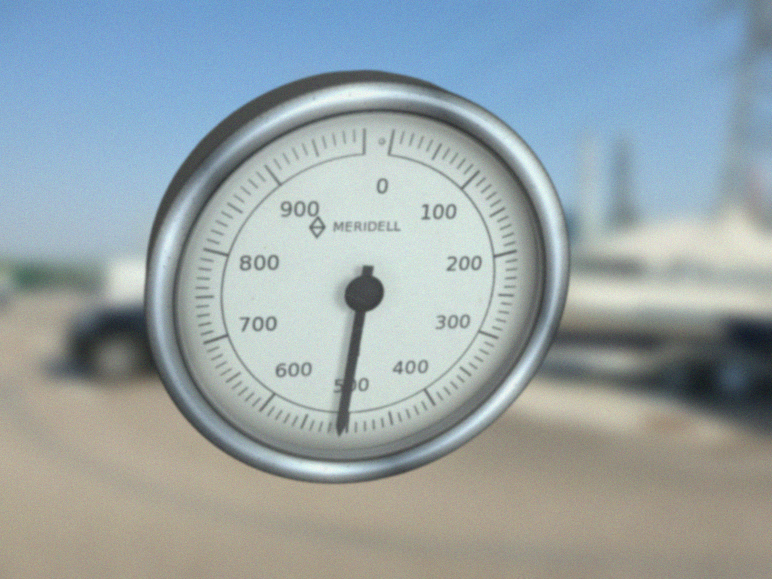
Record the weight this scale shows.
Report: 510 g
